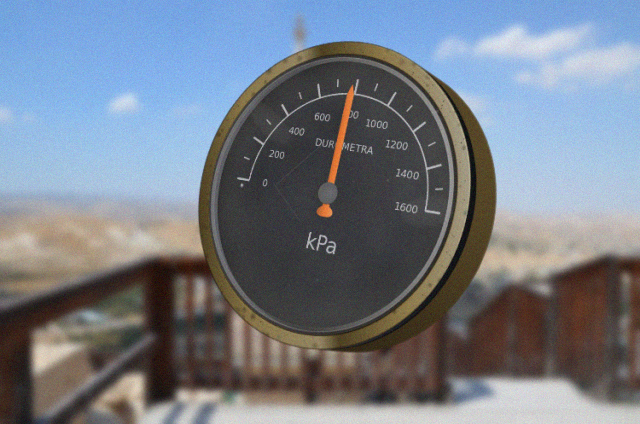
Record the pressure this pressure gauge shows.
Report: 800 kPa
